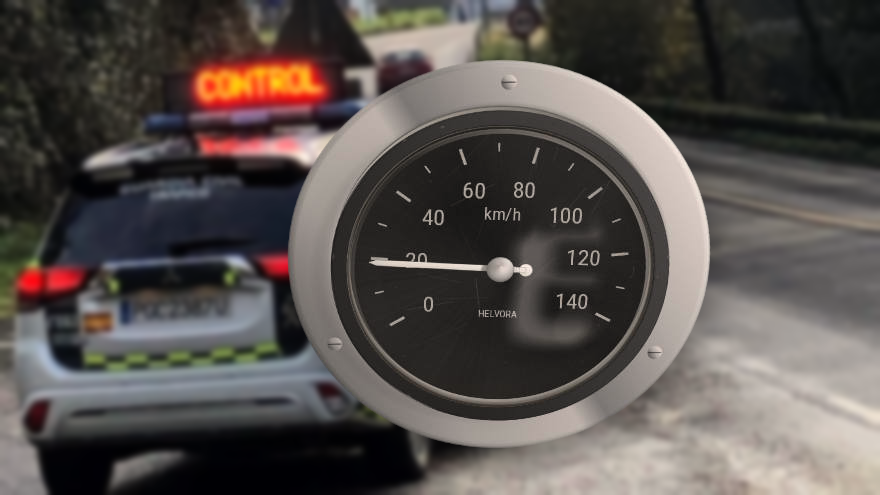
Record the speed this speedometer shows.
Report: 20 km/h
